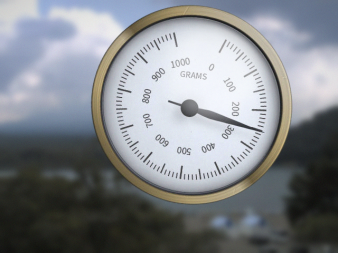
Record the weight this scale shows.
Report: 250 g
